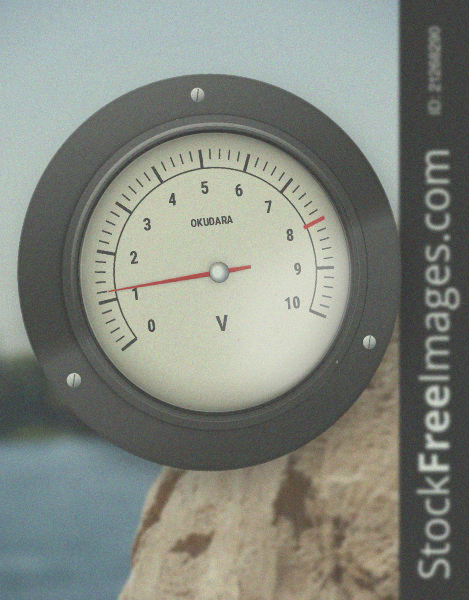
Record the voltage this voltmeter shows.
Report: 1.2 V
